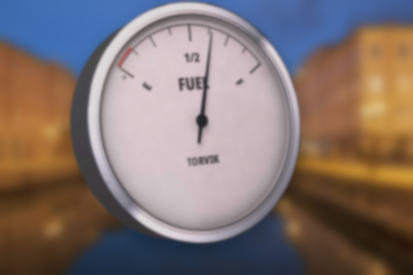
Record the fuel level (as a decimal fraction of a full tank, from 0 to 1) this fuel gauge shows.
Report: 0.625
